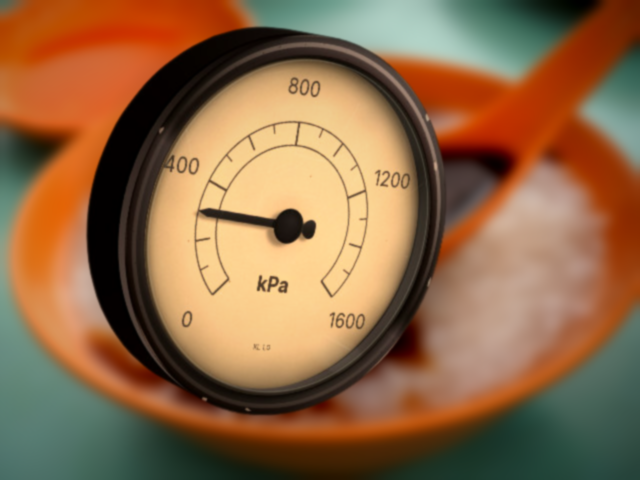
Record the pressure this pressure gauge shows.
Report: 300 kPa
